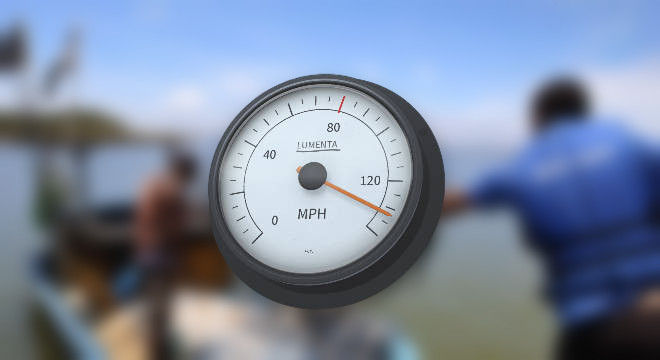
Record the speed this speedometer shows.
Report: 132.5 mph
